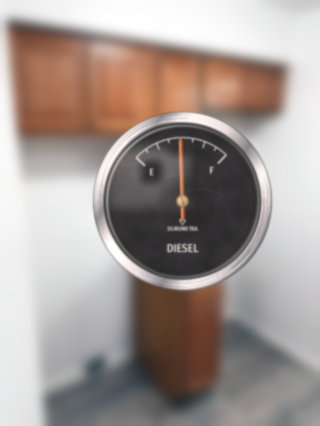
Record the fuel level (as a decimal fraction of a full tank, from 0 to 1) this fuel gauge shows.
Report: 0.5
